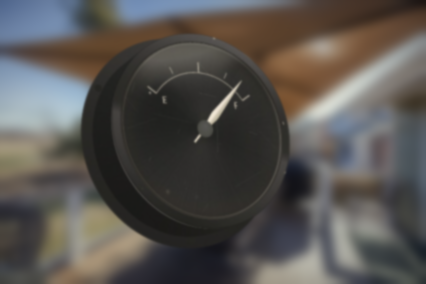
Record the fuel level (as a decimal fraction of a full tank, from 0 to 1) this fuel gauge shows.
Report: 0.875
